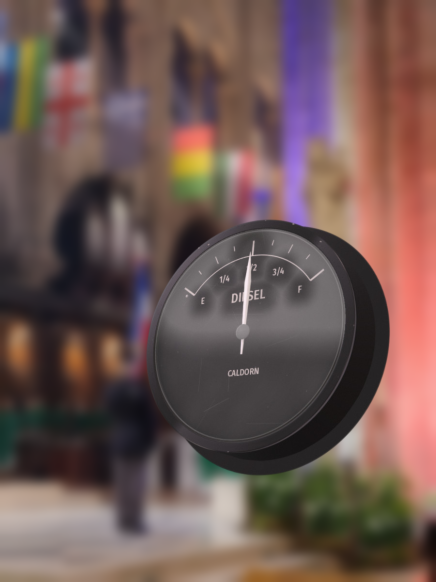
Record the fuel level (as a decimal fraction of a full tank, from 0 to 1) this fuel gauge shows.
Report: 0.5
